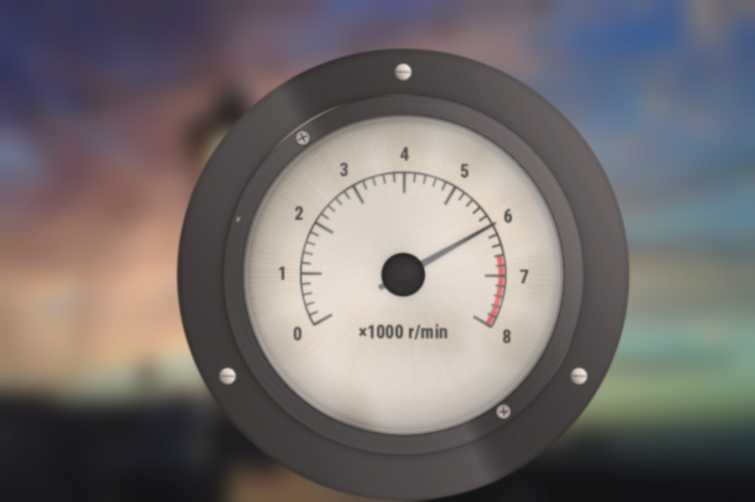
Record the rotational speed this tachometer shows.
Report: 6000 rpm
